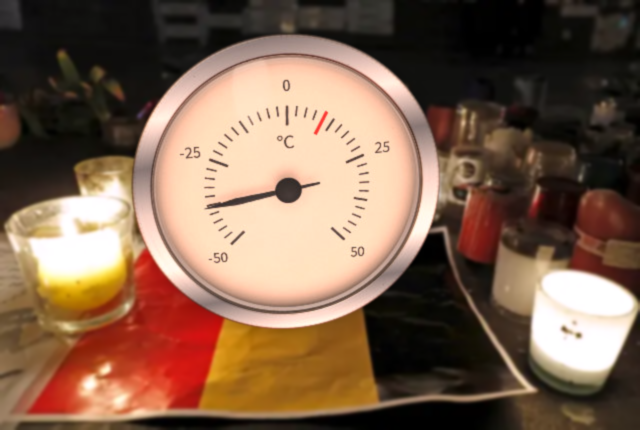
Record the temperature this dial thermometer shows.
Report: -37.5 °C
